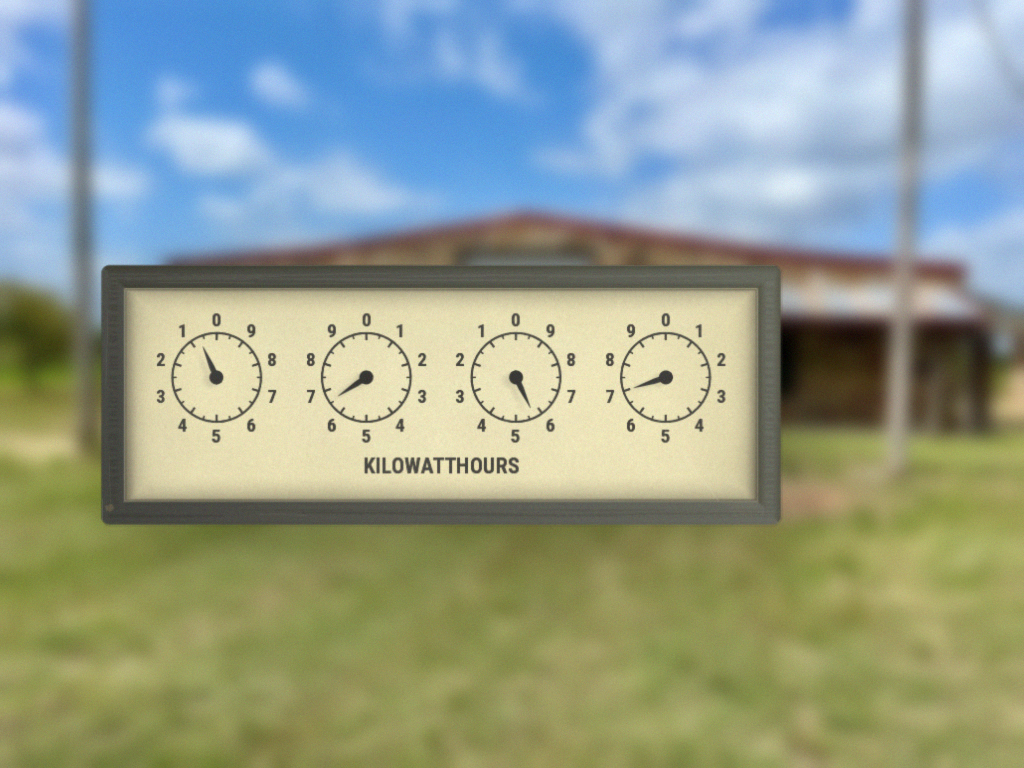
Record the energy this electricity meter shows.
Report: 657 kWh
